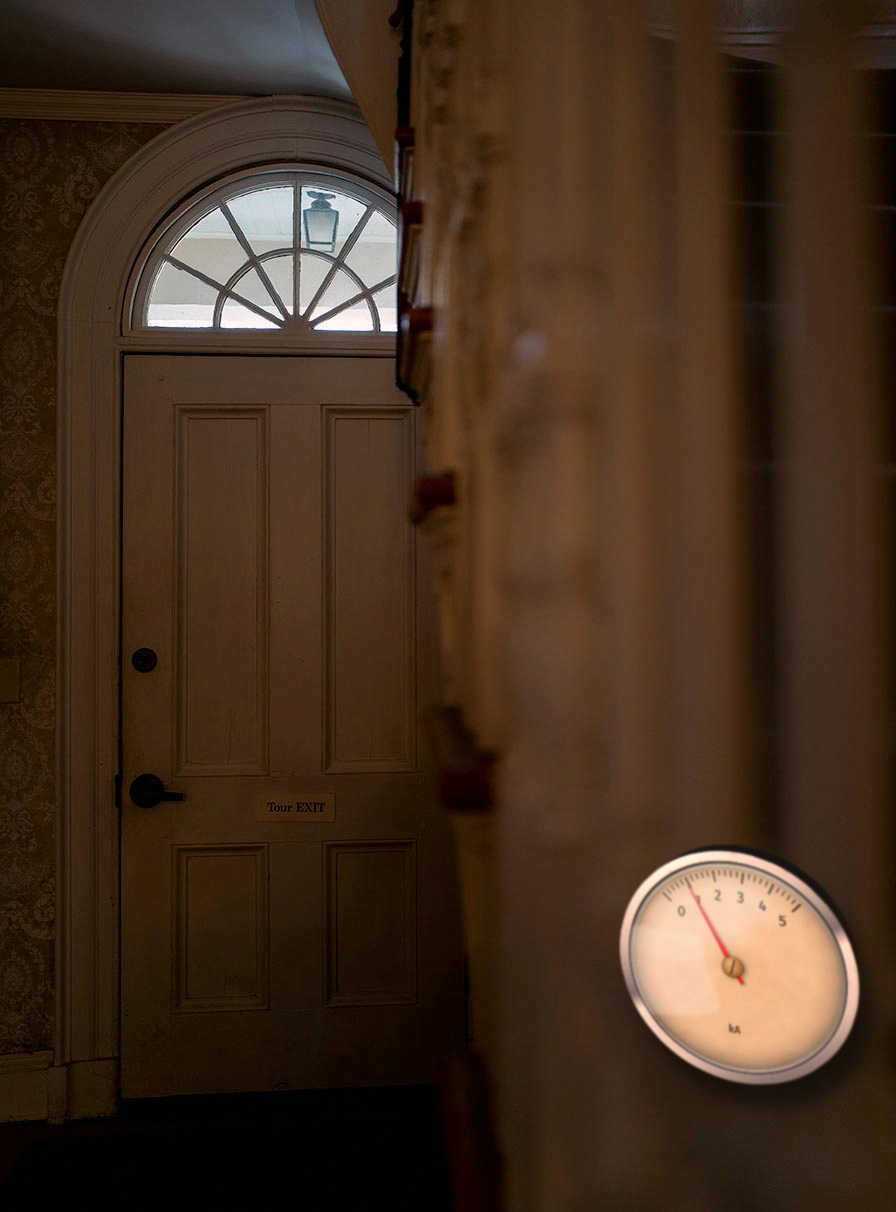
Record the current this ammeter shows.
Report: 1 kA
